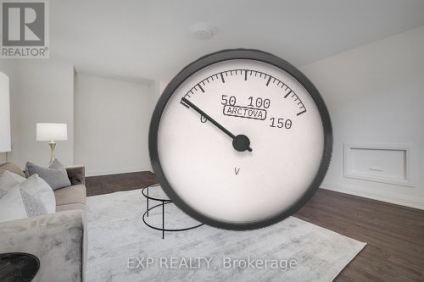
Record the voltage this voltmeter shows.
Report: 5 V
